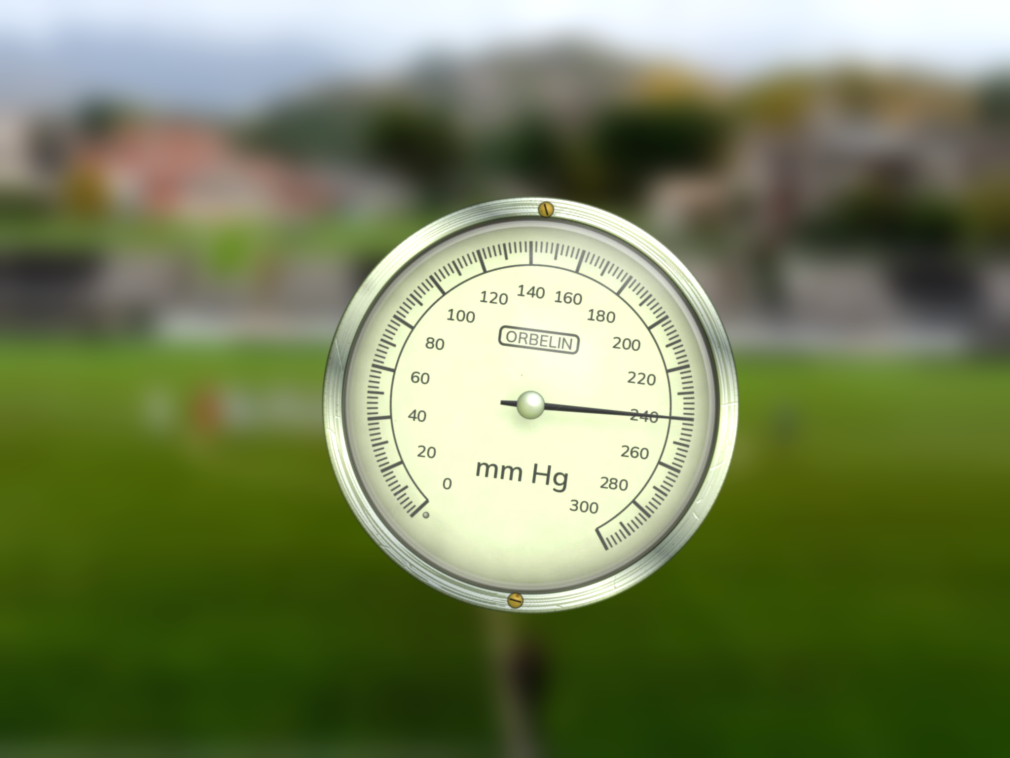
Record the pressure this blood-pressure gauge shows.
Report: 240 mmHg
